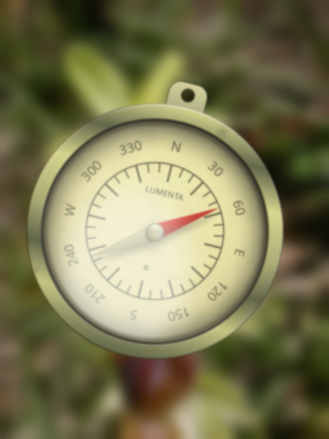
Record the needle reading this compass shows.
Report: 55 °
